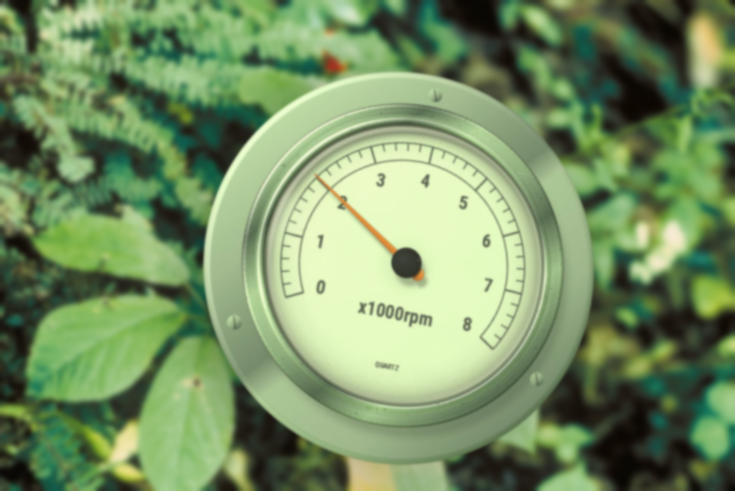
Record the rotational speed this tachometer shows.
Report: 2000 rpm
